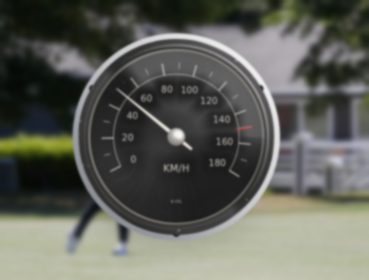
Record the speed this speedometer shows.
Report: 50 km/h
